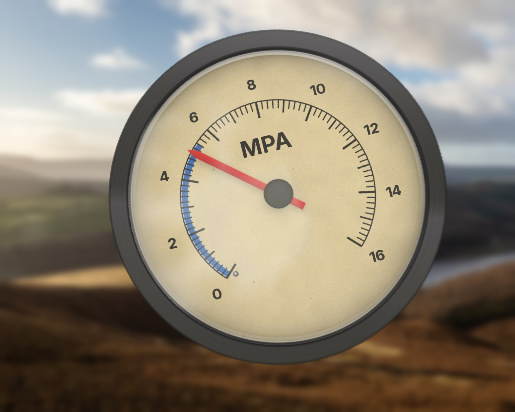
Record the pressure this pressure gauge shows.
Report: 5 MPa
